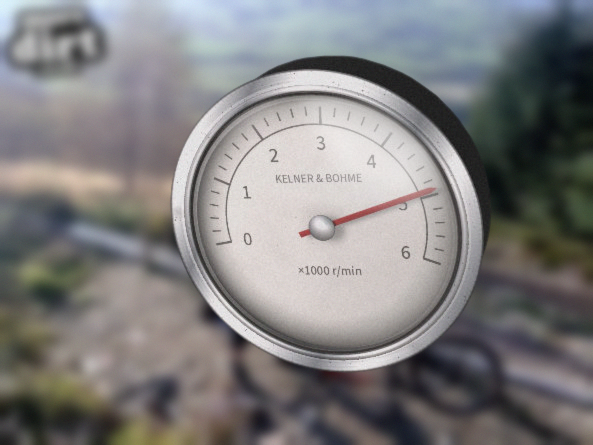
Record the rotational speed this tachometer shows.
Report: 4900 rpm
